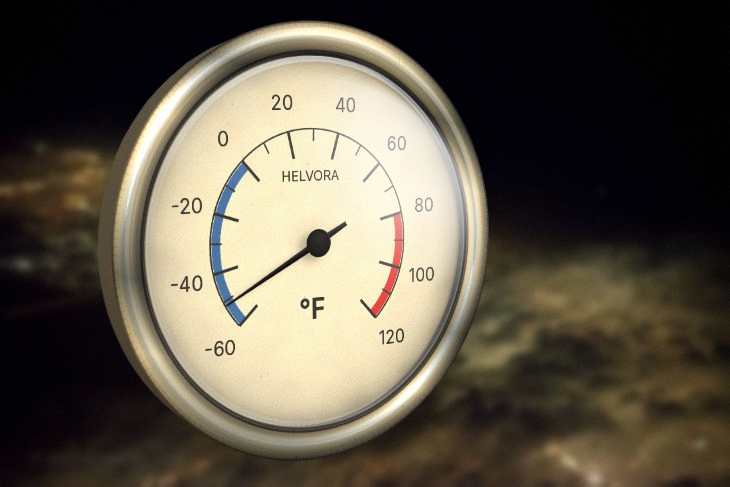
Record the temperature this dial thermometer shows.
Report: -50 °F
